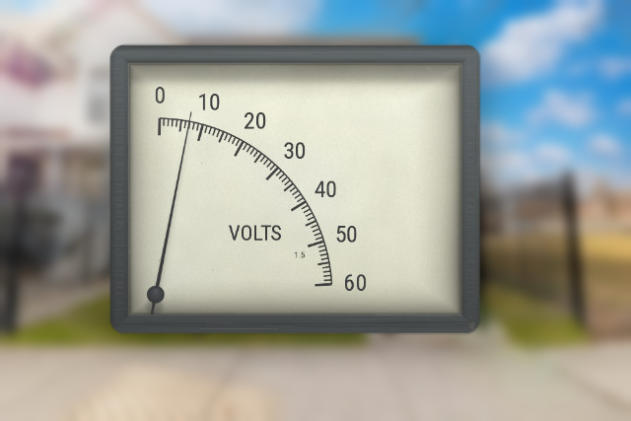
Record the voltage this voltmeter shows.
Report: 7 V
